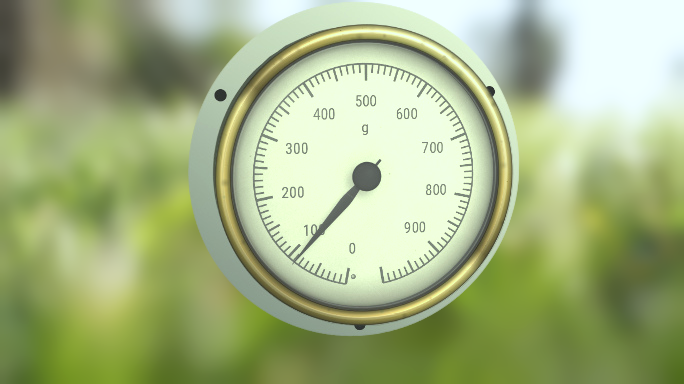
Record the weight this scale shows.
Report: 90 g
